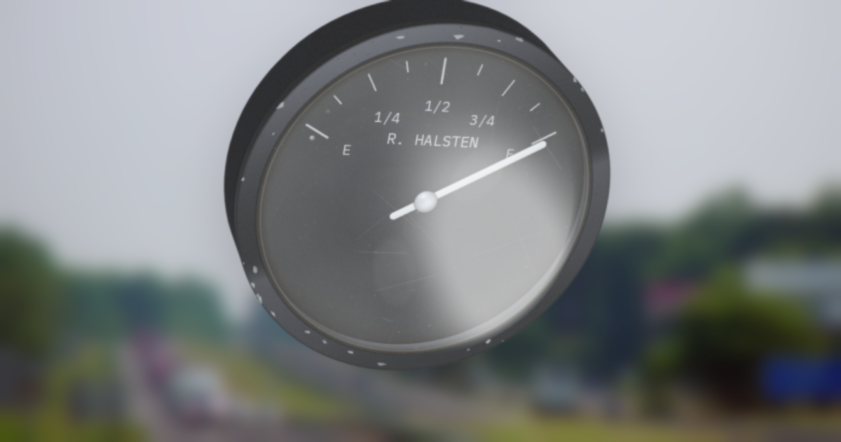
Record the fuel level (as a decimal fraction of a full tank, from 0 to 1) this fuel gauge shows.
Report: 1
